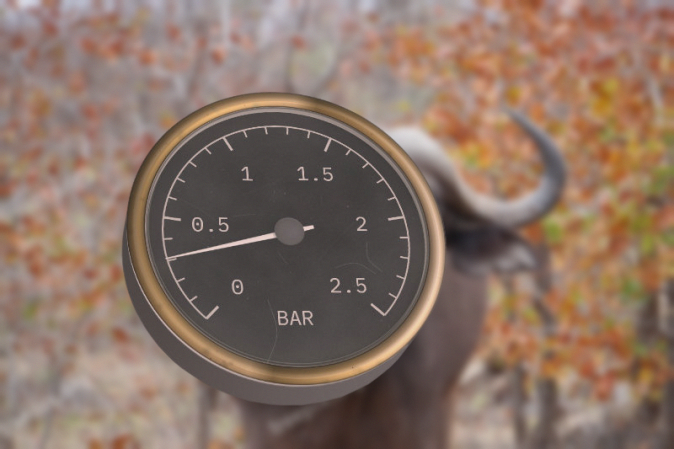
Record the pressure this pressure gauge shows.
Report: 0.3 bar
